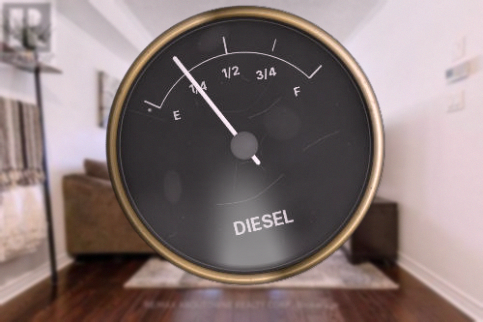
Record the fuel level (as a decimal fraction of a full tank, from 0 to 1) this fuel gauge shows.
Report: 0.25
